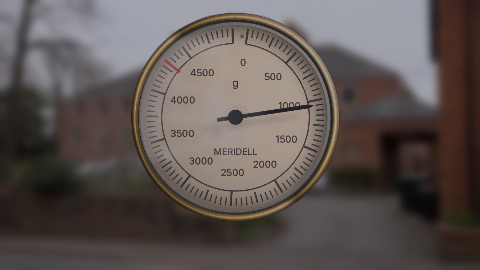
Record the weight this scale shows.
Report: 1050 g
